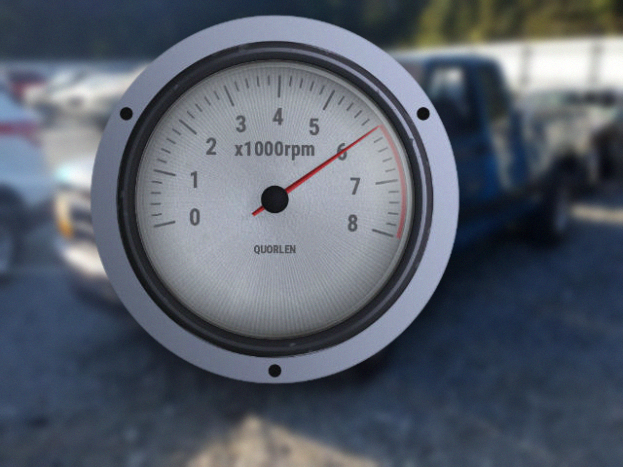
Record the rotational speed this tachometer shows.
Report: 6000 rpm
